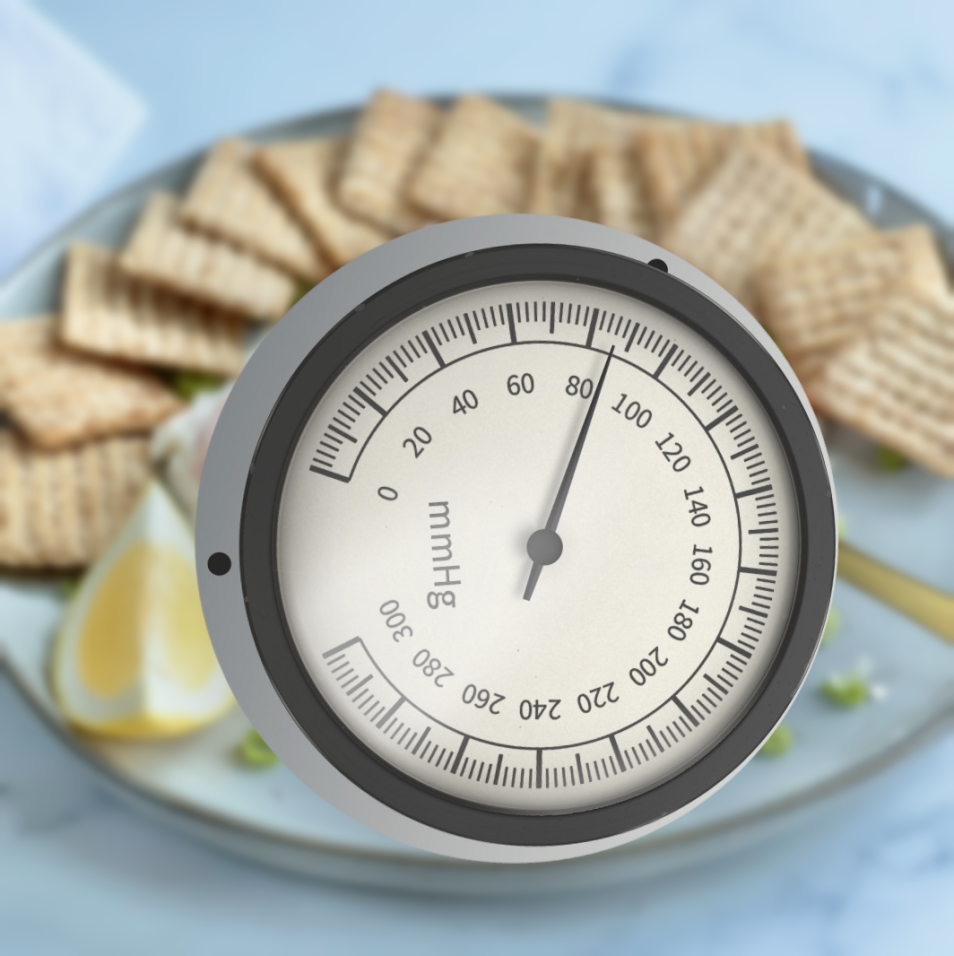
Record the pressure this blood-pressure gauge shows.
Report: 86 mmHg
